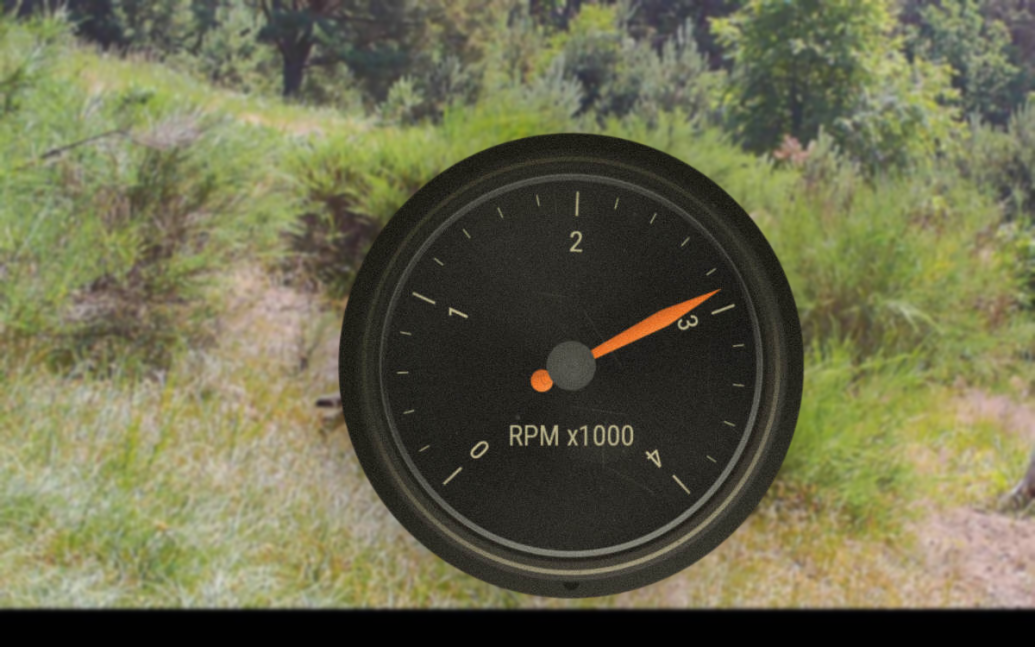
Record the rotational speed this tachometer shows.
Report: 2900 rpm
